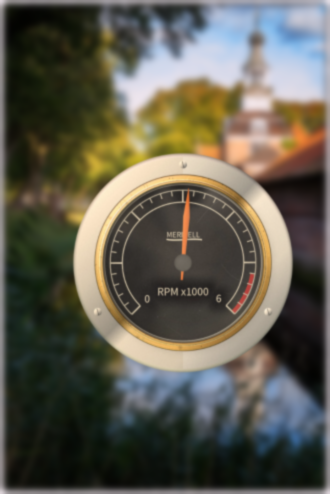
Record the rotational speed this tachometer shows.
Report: 3100 rpm
